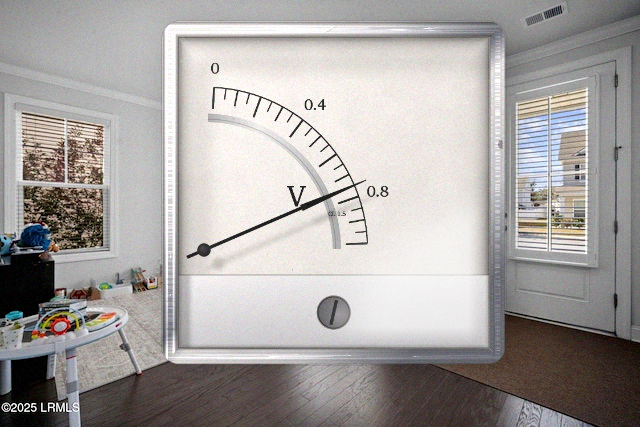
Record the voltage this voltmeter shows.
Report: 0.75 V
